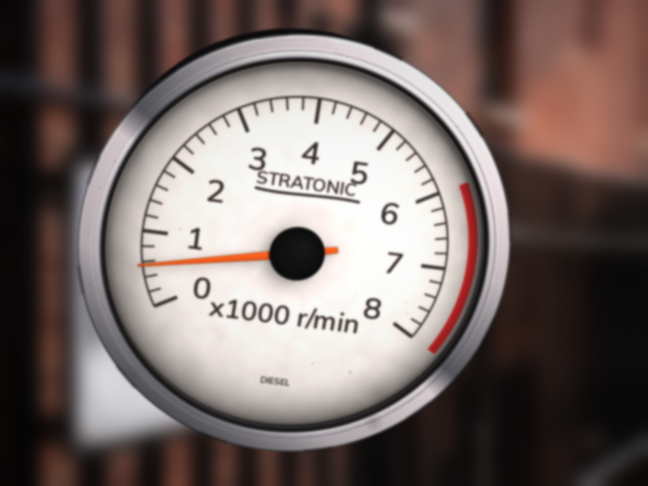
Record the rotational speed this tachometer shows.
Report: 600 rpm
